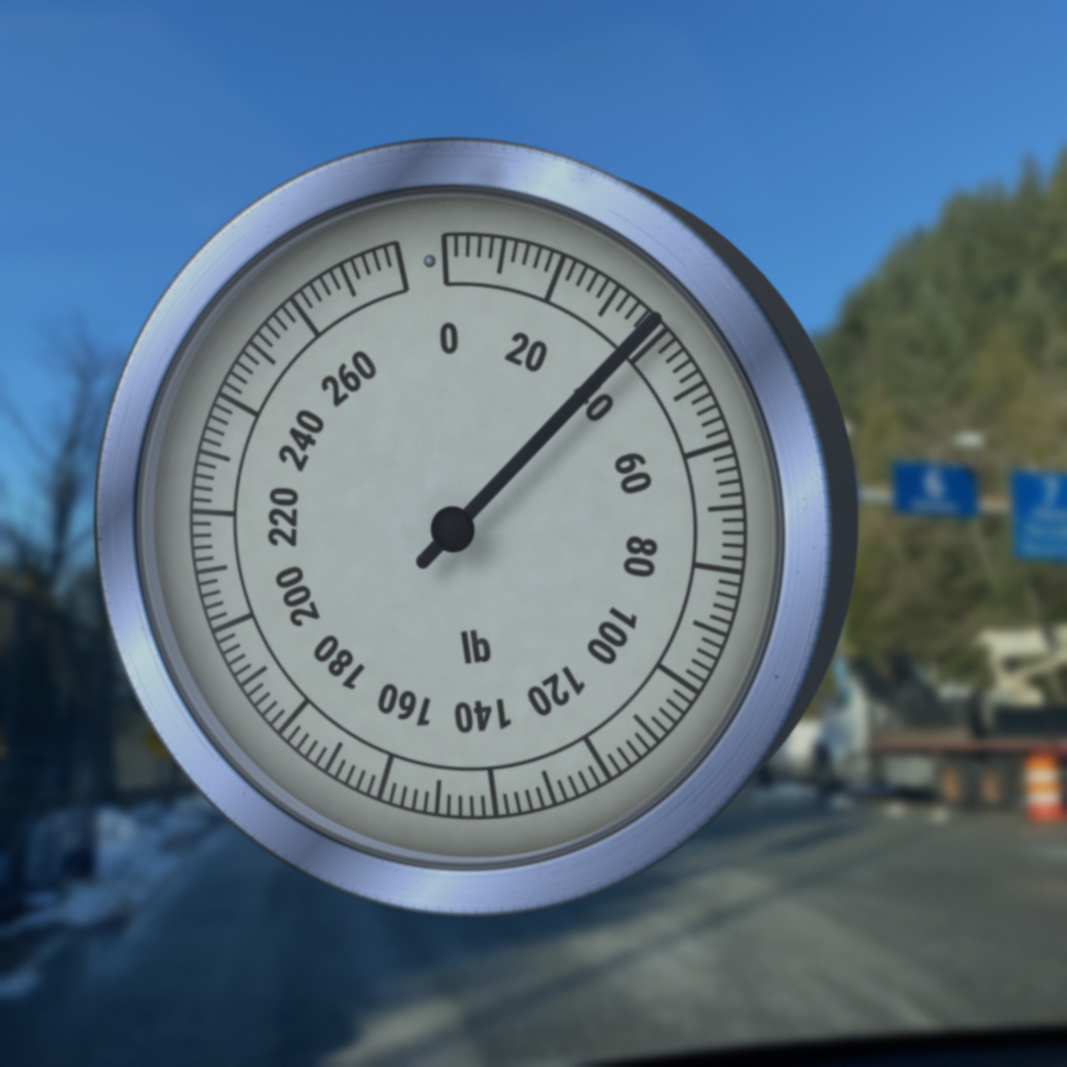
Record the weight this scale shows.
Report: 38 lb
